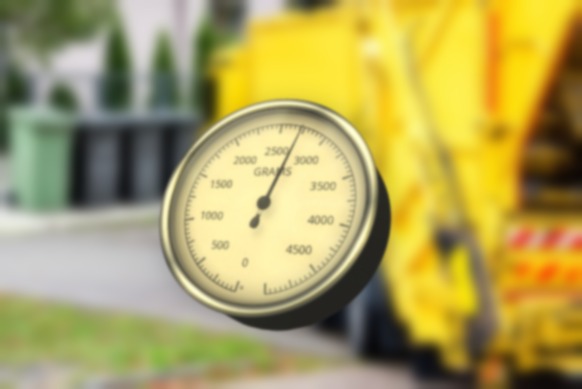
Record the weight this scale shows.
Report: 2750 g
